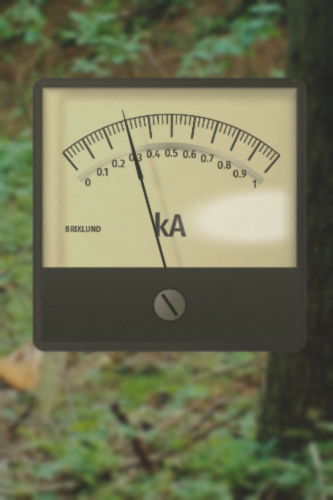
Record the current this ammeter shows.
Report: 0.3 kA
